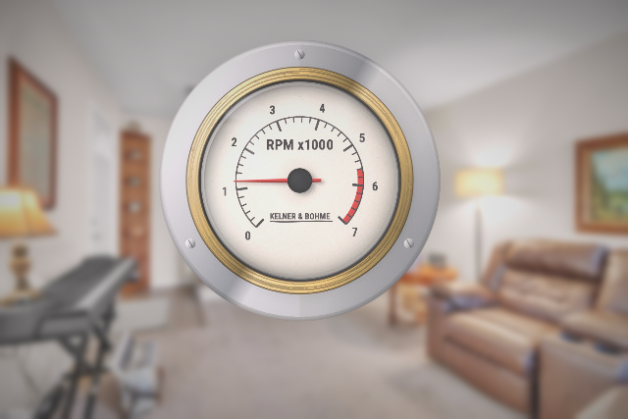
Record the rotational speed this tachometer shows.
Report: 1200 rpm
